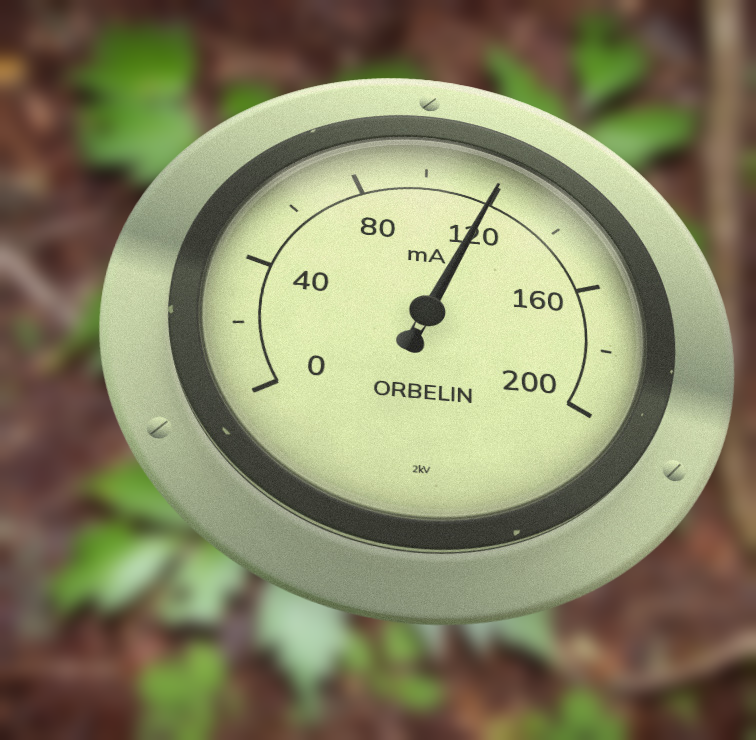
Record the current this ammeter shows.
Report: 120 mA
